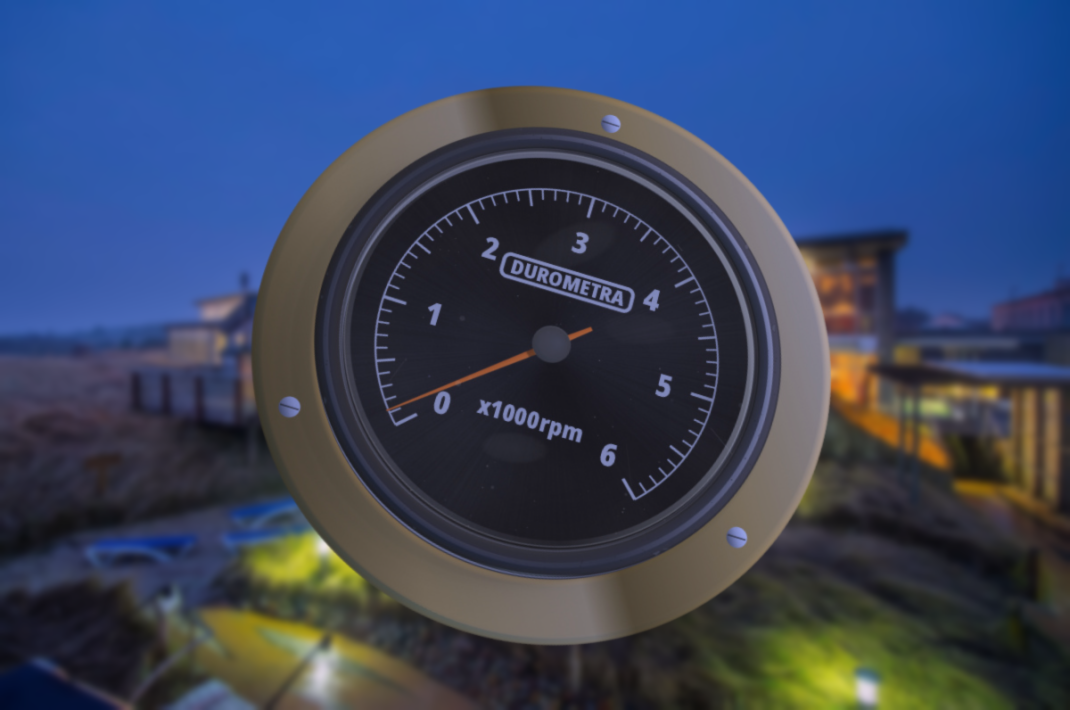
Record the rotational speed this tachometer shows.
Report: 100 rpm
